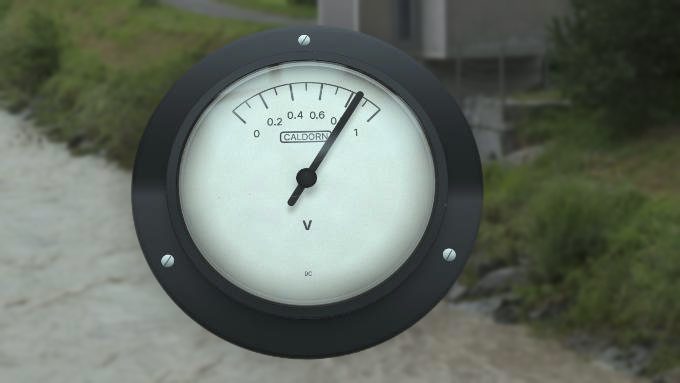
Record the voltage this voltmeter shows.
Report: 0.85 V
